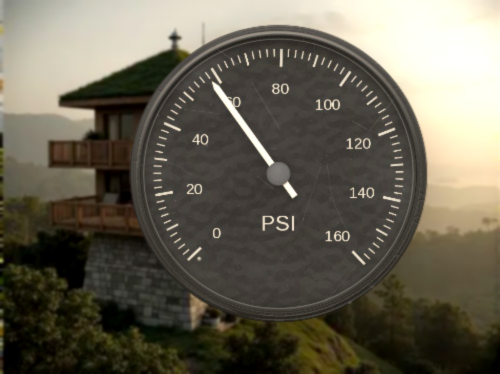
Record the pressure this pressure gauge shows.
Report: 58 psi
